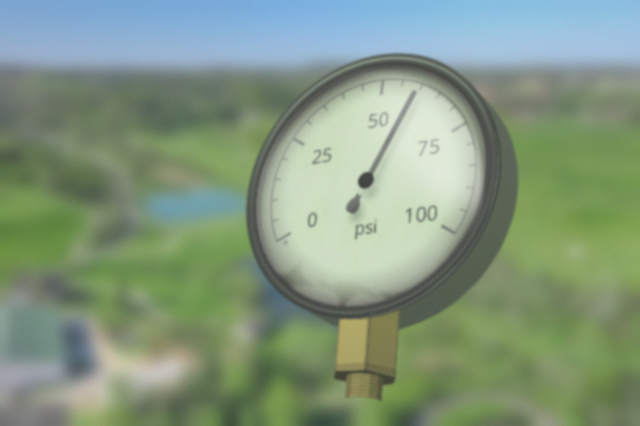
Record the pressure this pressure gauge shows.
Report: 60 psi
